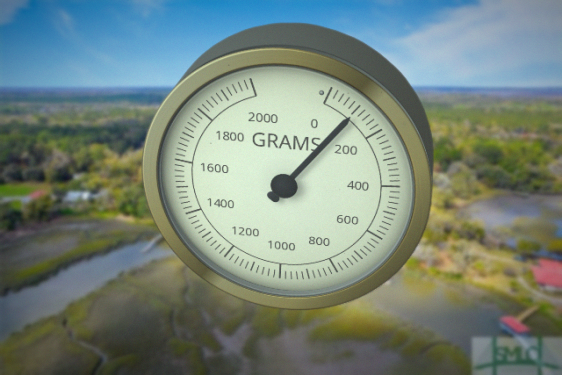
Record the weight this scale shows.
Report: 100 g
